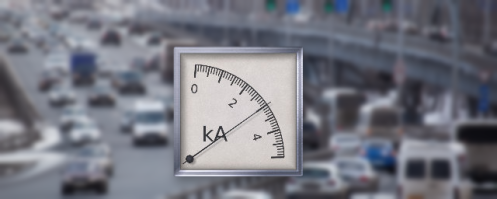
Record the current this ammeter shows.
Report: 3 kA
